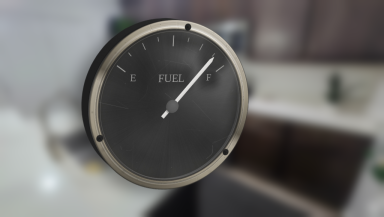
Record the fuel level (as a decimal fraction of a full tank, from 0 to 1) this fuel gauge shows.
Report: 0.875
